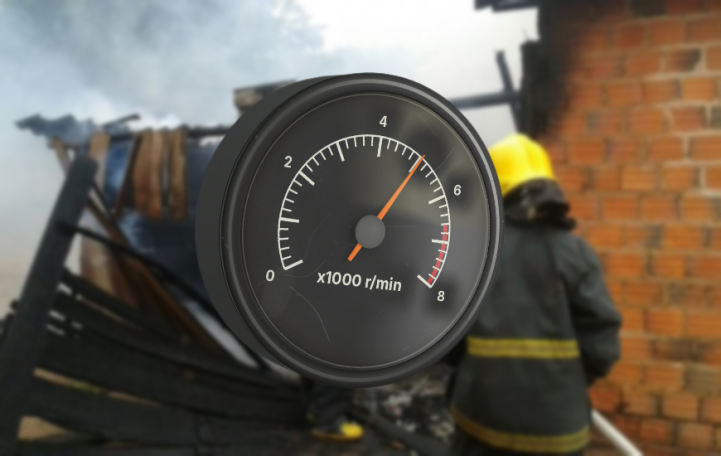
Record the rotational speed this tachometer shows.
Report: 5000 rpm
